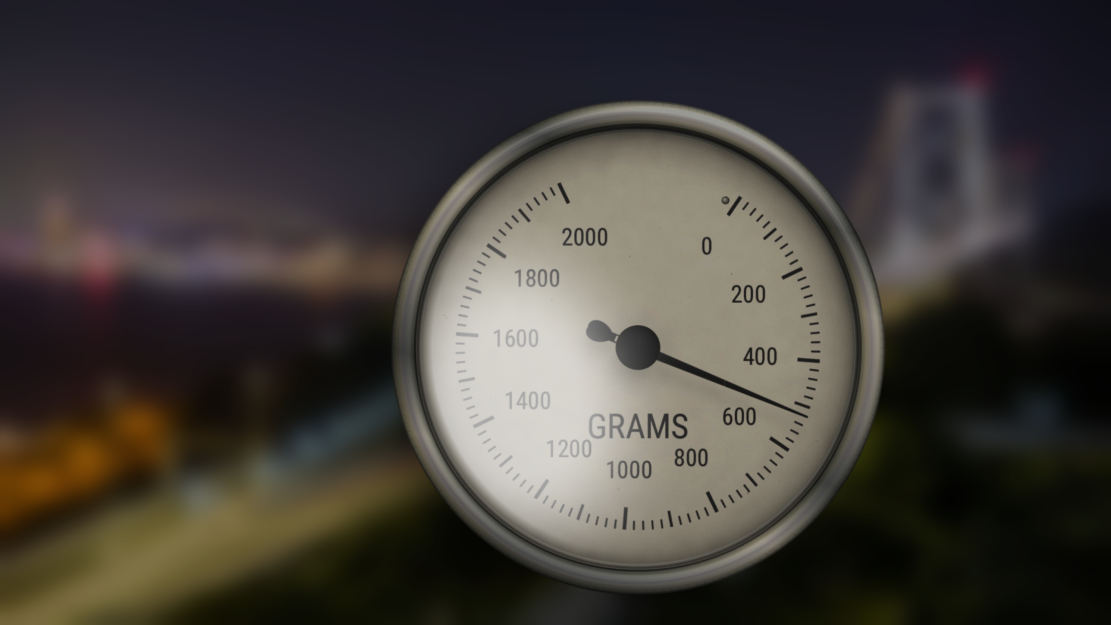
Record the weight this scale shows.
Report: 520 g
